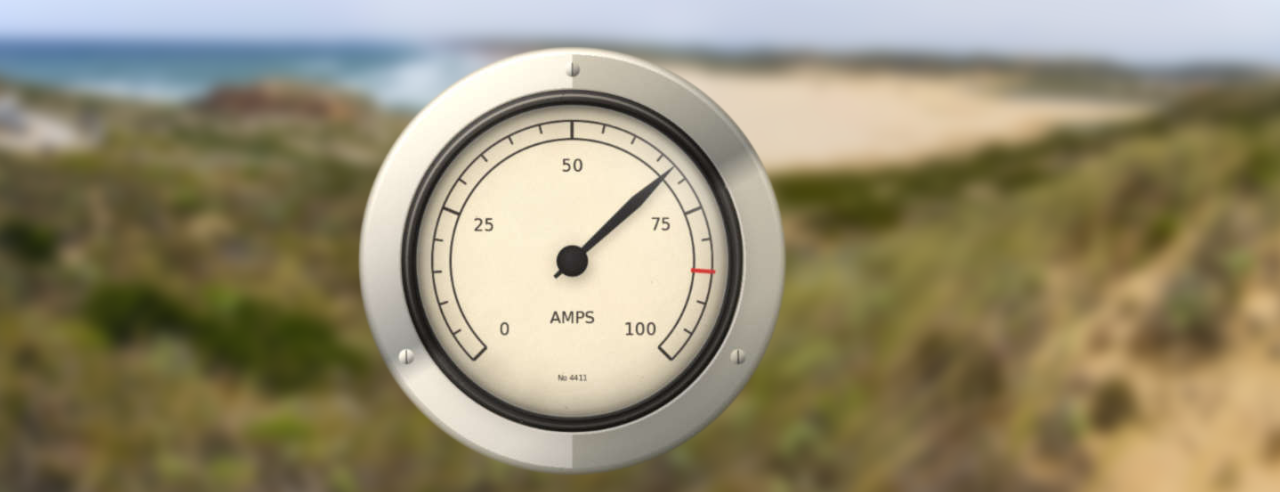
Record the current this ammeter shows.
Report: 67.5 A
